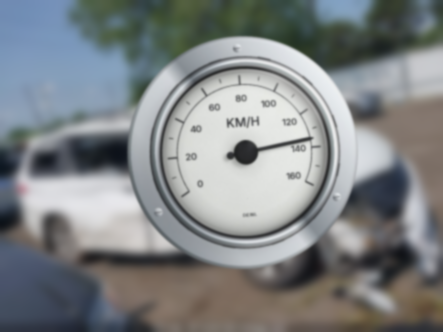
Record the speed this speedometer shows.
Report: 135 km/h
